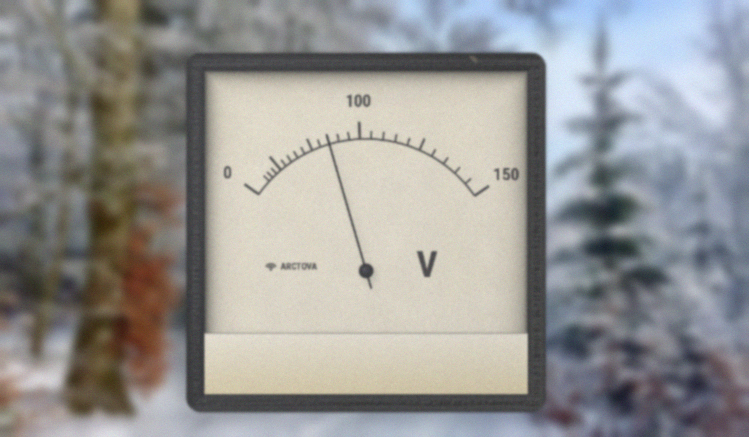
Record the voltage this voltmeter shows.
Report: 85 V
